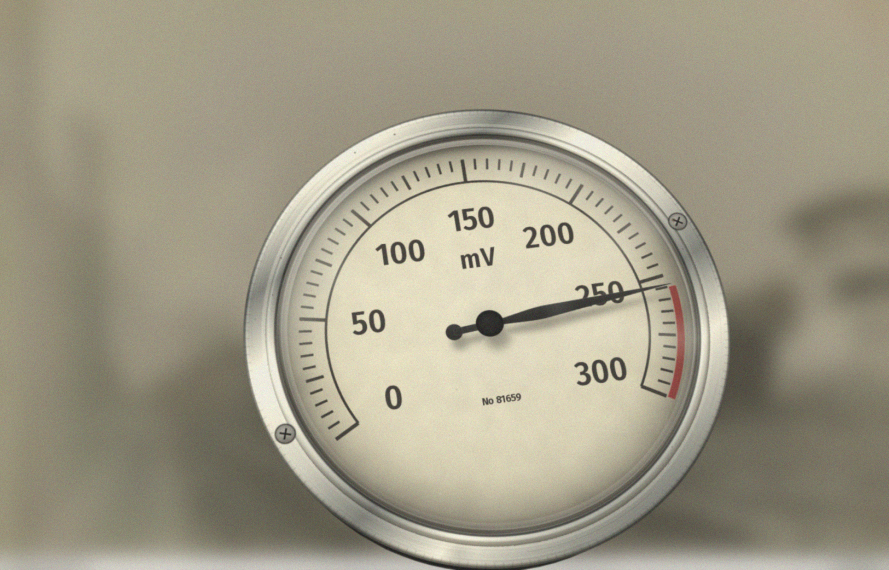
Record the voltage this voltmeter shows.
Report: 255 mV
